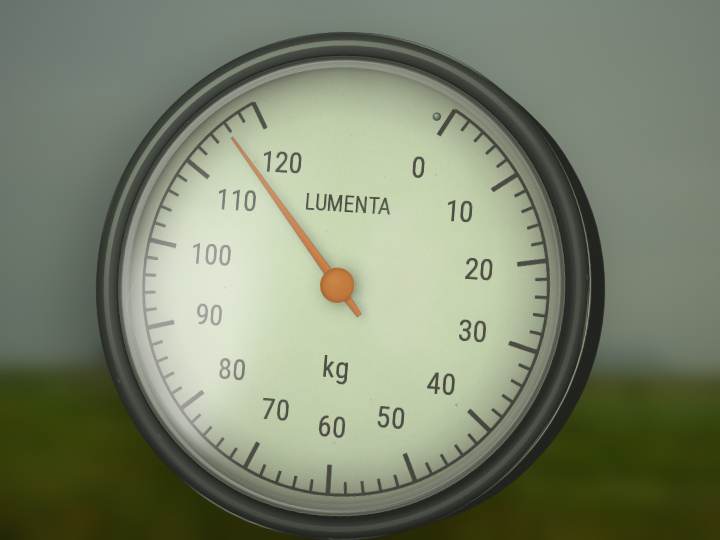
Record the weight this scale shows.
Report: 116 kg
